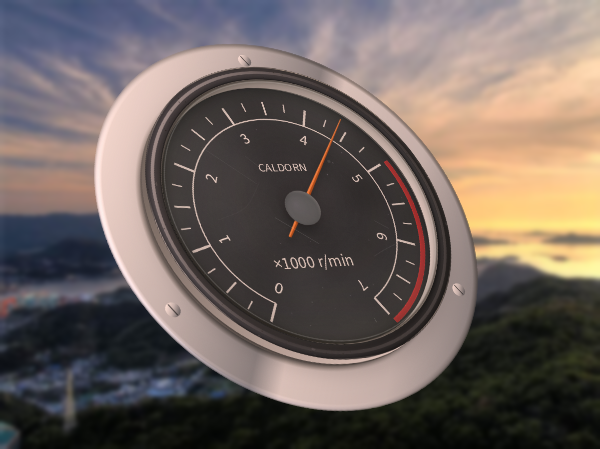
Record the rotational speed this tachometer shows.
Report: 4375 rpm
